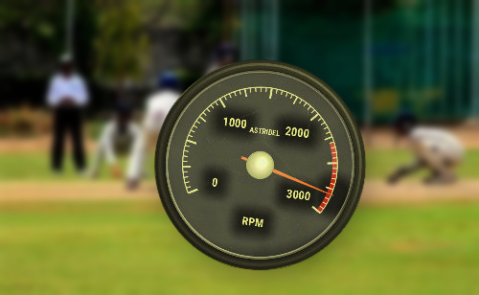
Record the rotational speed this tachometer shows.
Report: 2800 rpm
